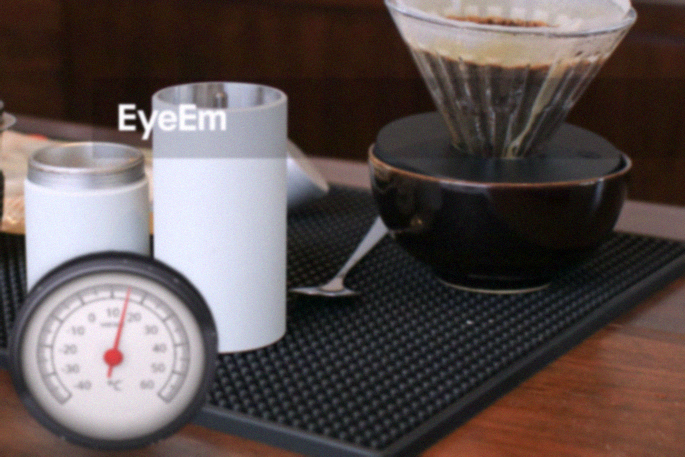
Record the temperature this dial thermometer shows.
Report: 15 °C
